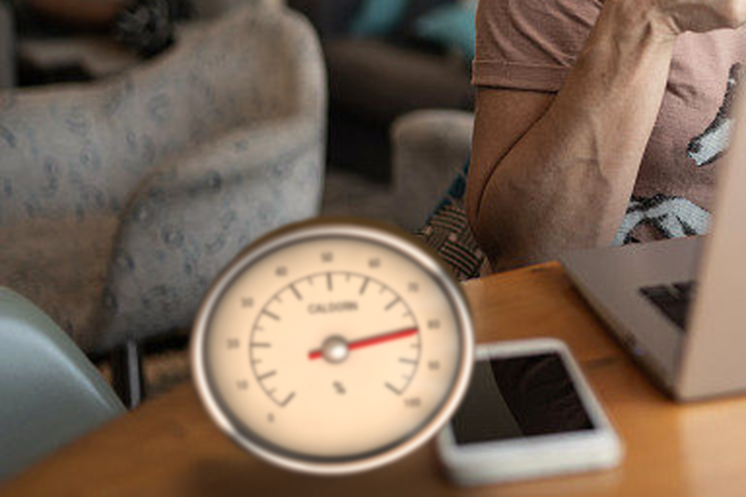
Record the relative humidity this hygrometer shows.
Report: 80 %
